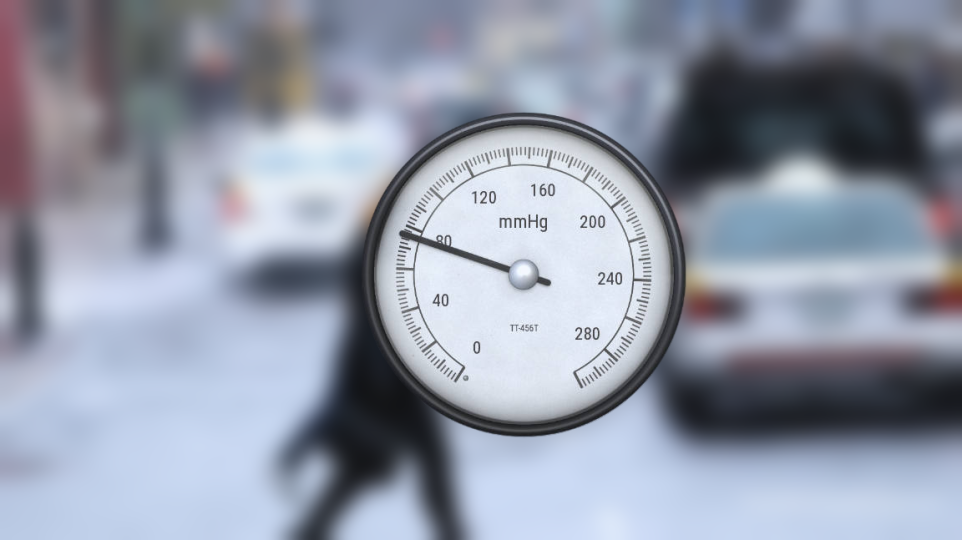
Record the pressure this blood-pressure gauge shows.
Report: 76 mmHg
